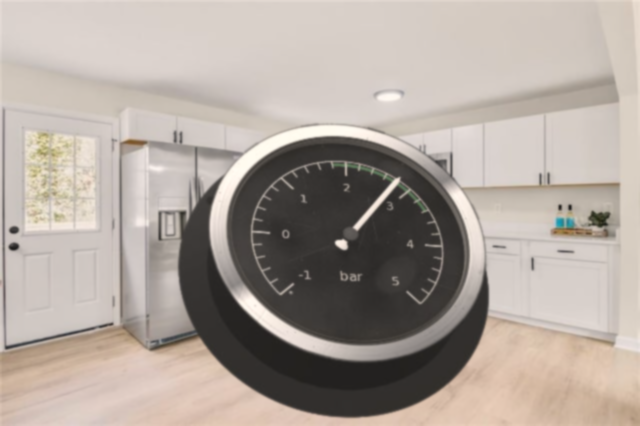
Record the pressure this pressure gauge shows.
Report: 2.8 bar
